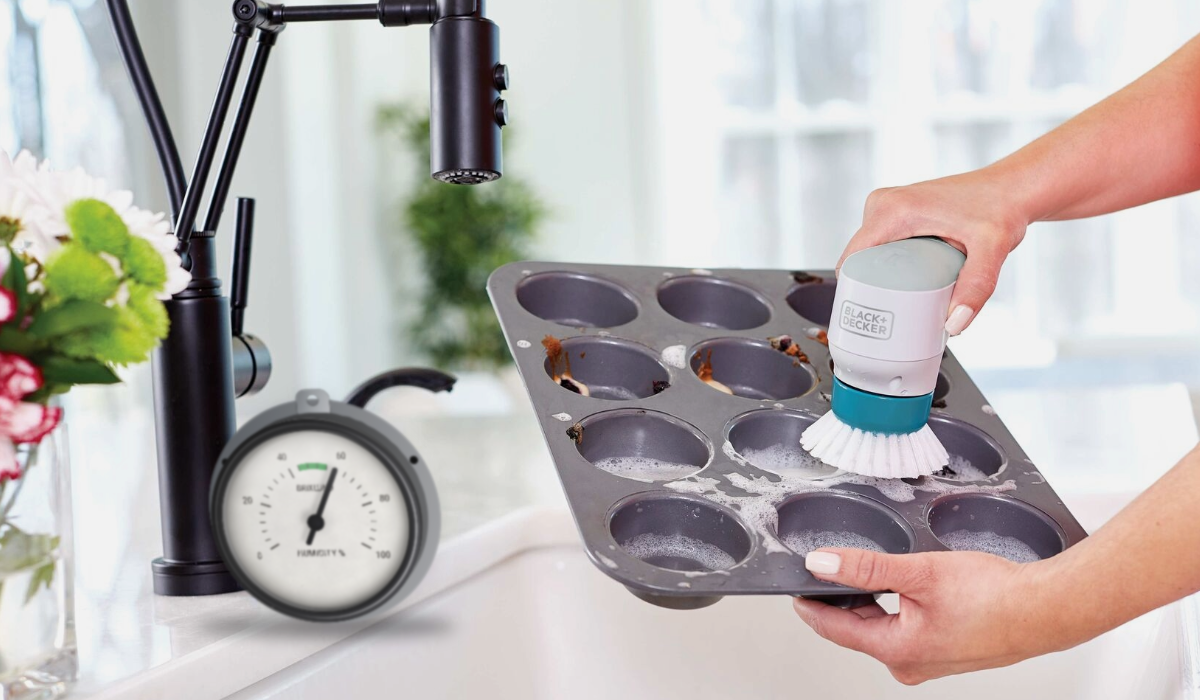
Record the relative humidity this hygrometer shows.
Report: 60 %
